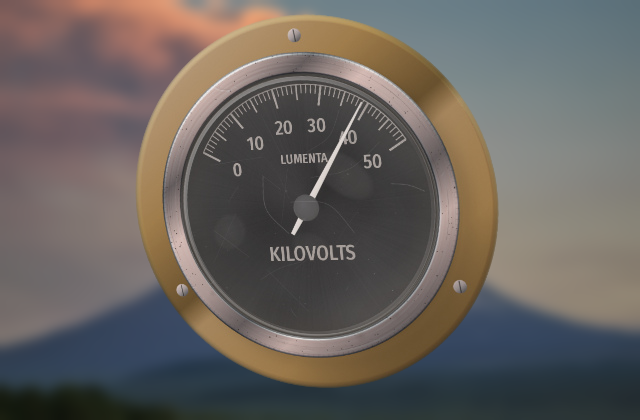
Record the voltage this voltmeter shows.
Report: 39 kV
